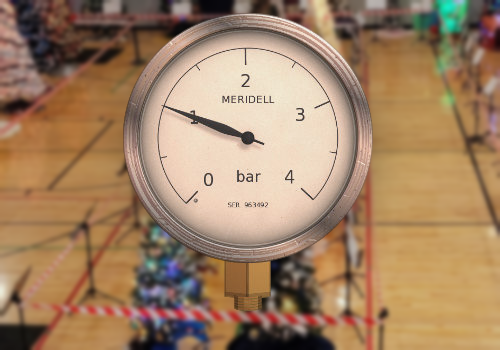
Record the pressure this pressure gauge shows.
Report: 1 bar
